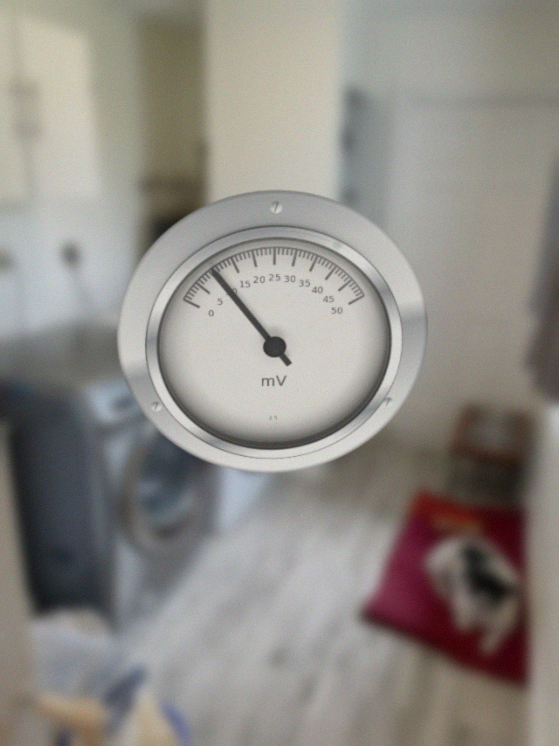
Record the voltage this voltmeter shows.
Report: 10 mV
